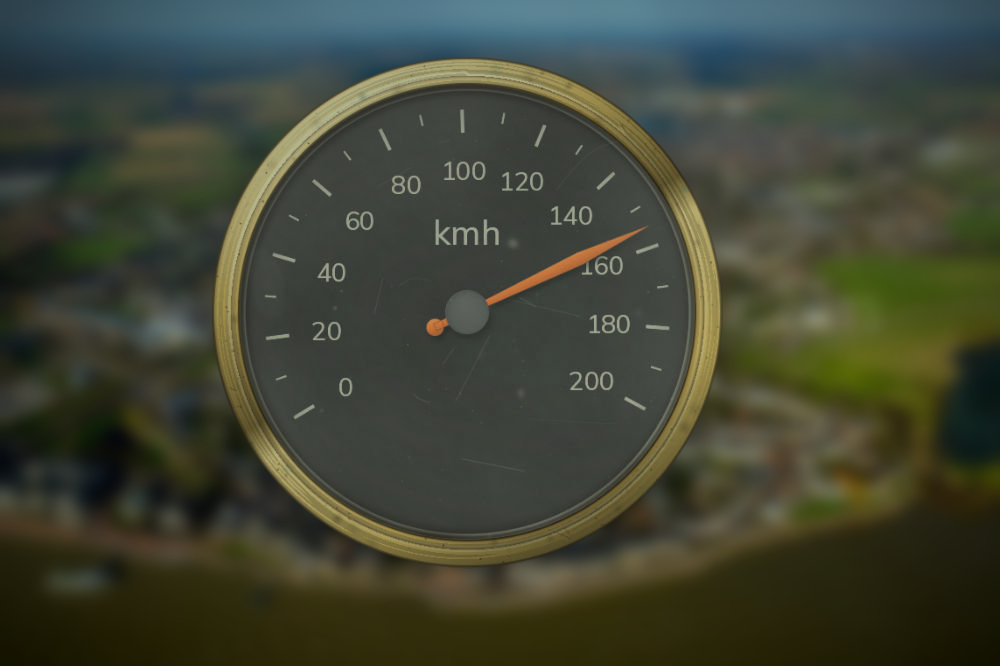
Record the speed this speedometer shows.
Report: 155 km/h
